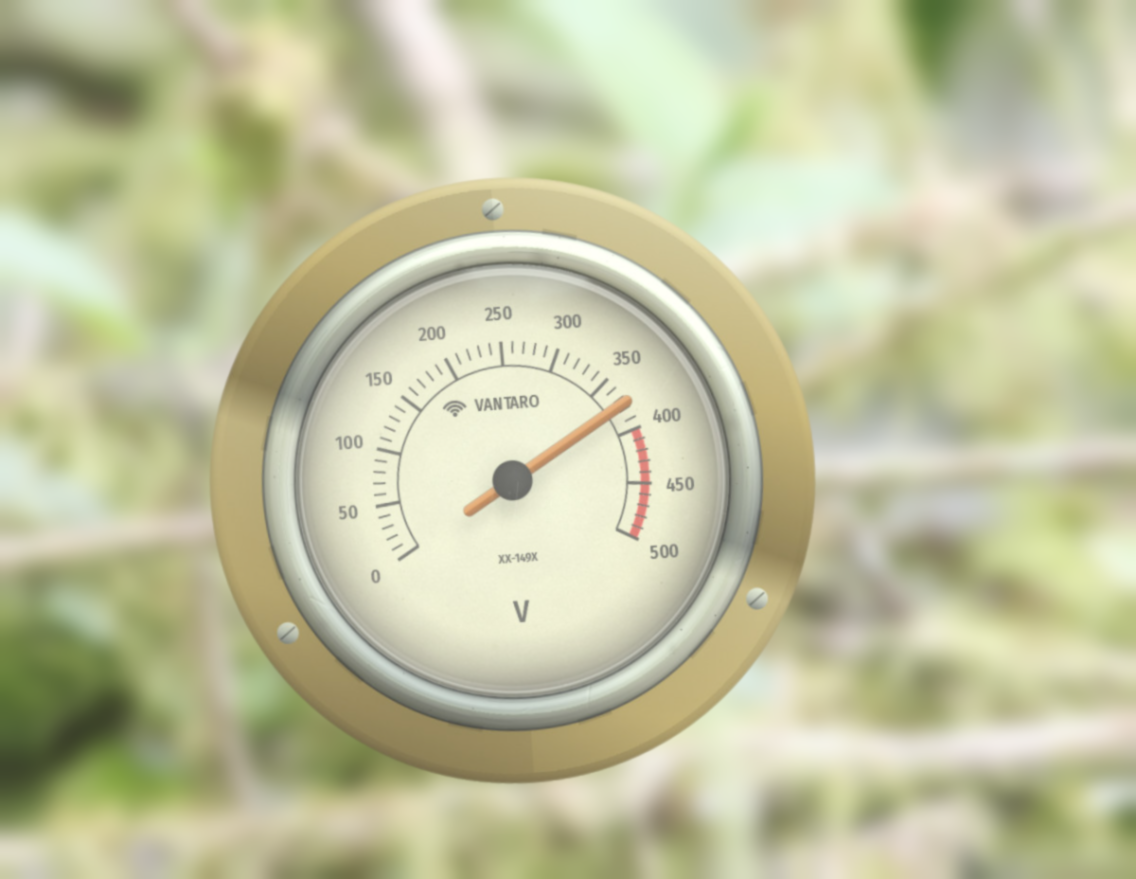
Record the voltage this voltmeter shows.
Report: 375 V
